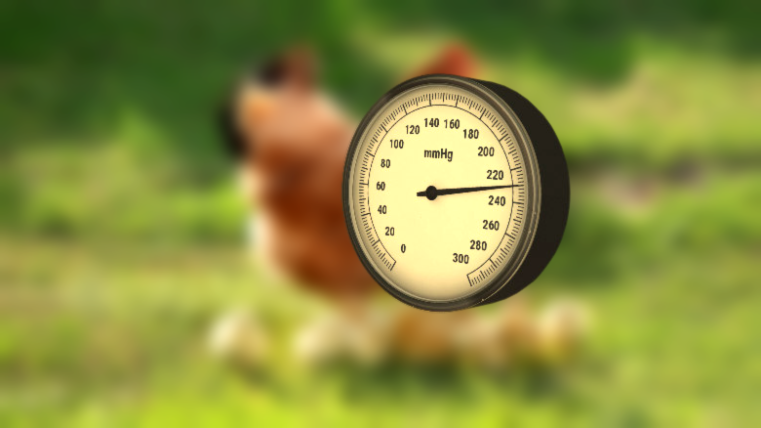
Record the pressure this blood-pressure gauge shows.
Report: 230 mmHg
